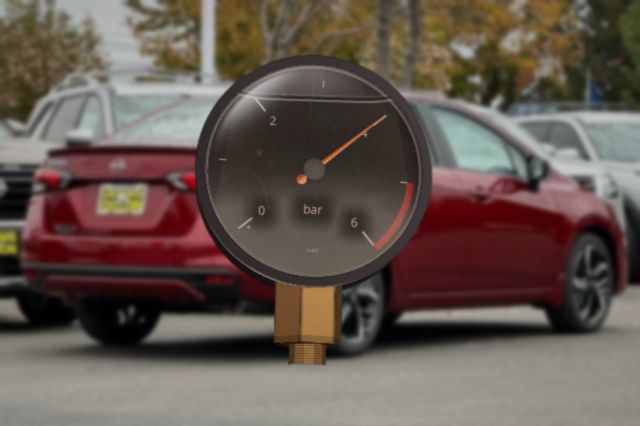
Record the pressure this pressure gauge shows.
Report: 4 bar
